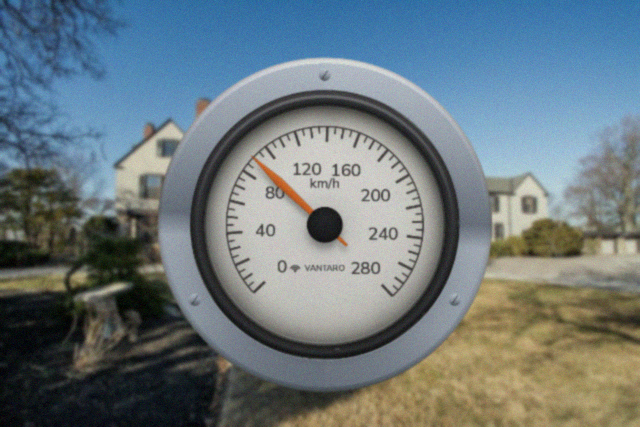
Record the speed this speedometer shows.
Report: 90 km/h
